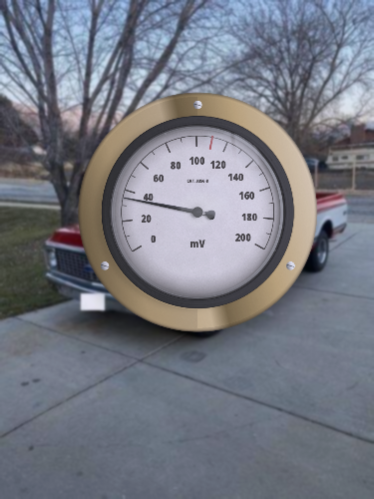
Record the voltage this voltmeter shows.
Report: 35 mV
